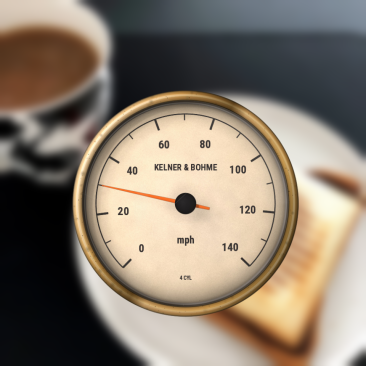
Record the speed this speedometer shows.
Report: 30 mph
